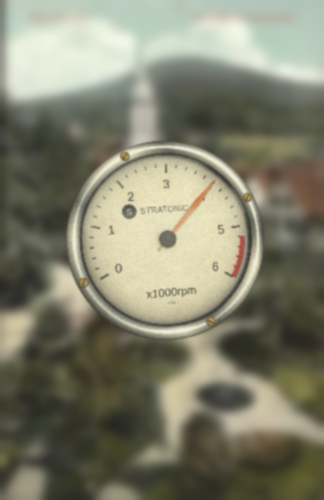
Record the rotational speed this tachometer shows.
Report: 4000 rpm
